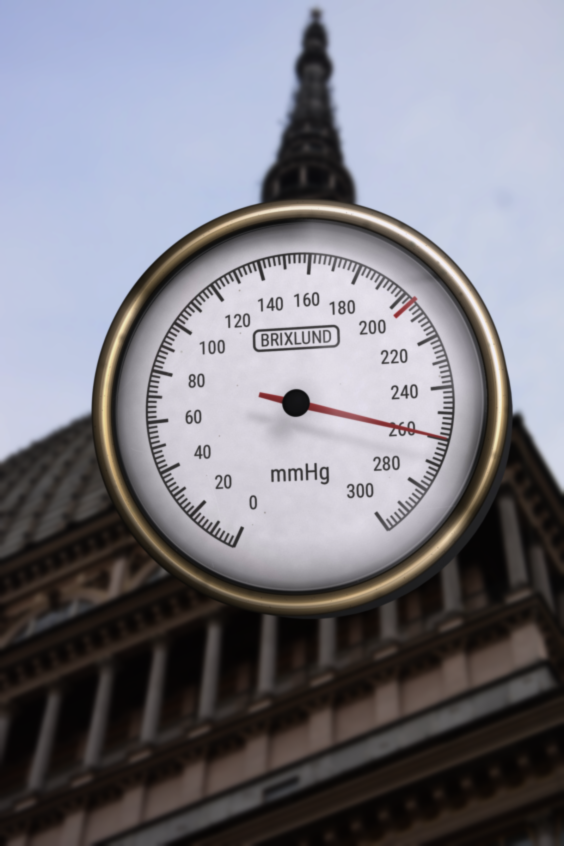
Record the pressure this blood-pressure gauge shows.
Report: 260 mmHg
